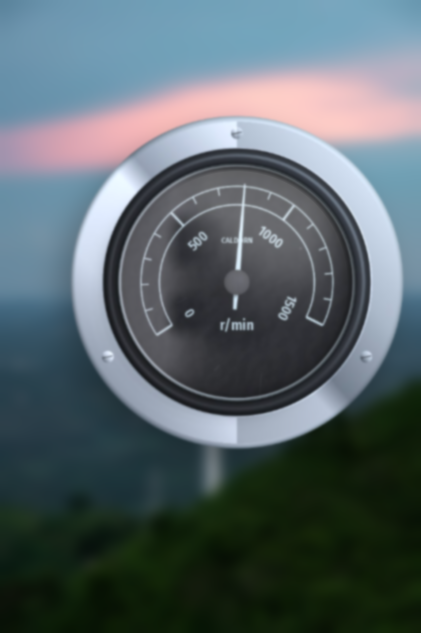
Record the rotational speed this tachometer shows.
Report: 800 rpm
